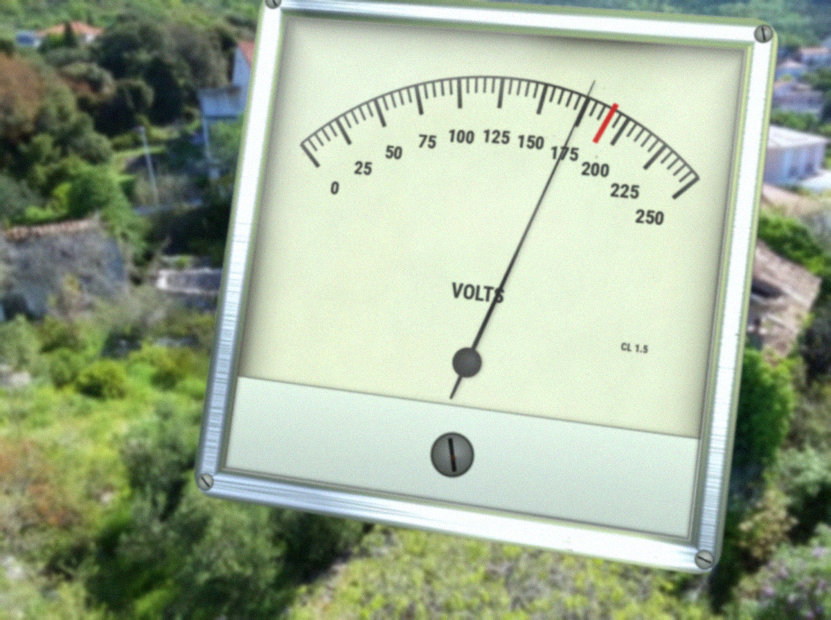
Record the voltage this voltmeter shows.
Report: 175 V
